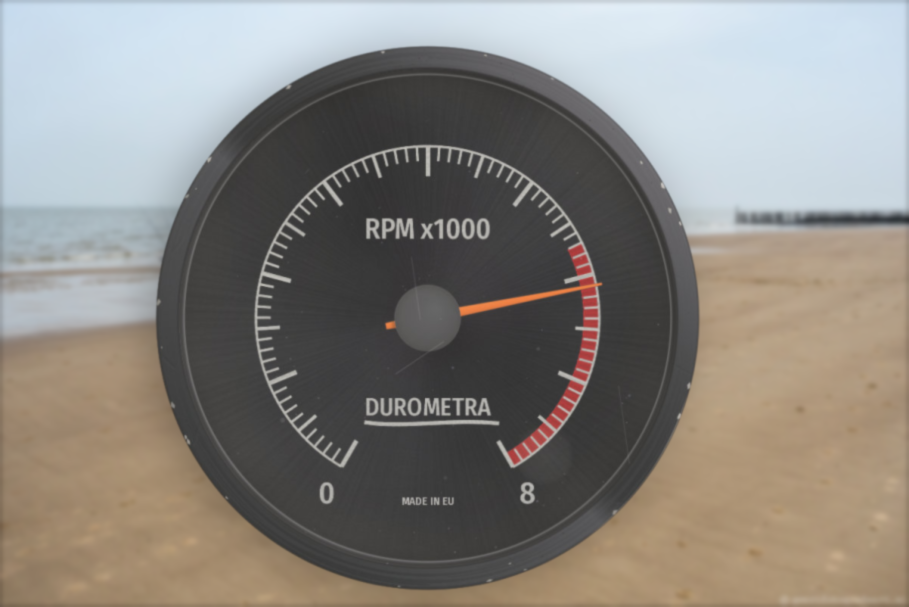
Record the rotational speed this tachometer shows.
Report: 6100 rpm
